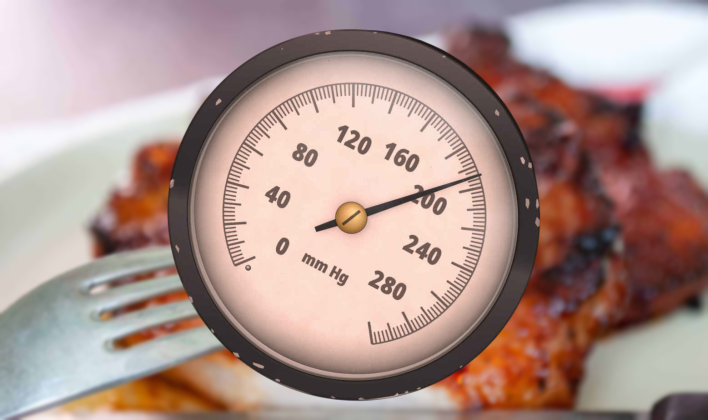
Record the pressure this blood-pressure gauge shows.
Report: 194 mmHg
